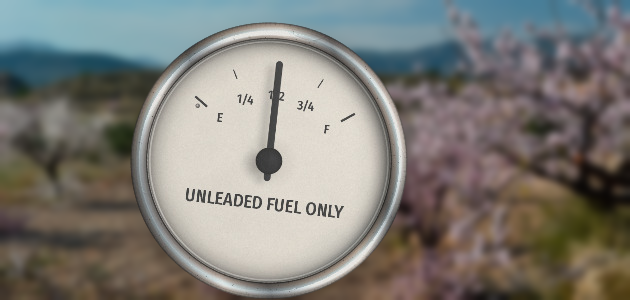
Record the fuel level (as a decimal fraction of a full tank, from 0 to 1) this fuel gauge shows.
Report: 0.5
